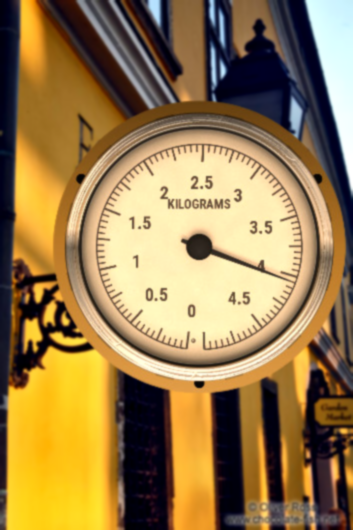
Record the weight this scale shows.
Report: 4.05 kg
